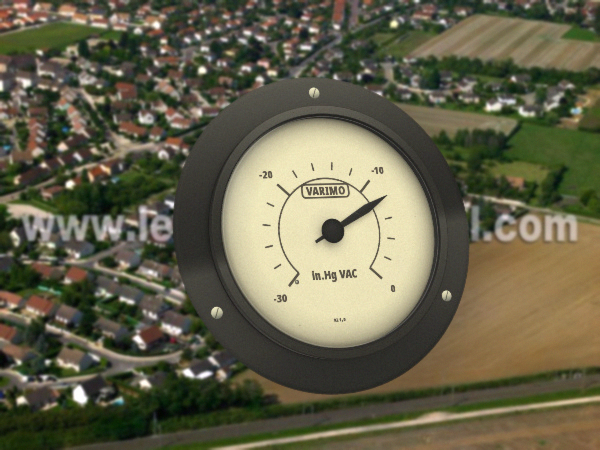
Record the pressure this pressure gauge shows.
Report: -8 inHg
